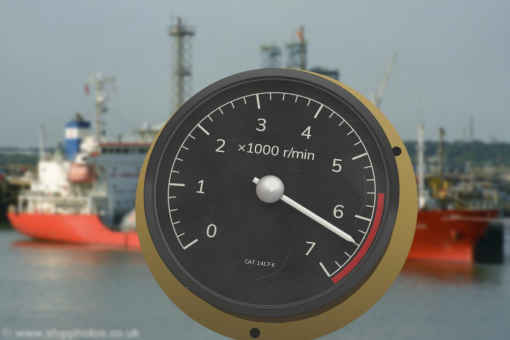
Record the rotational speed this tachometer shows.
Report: 6400 rpm
